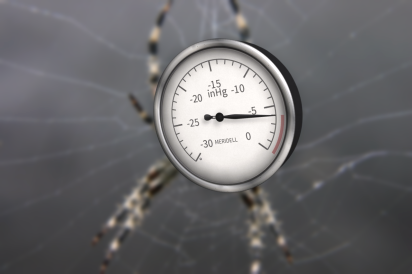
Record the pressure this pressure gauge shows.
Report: -4 inHg
